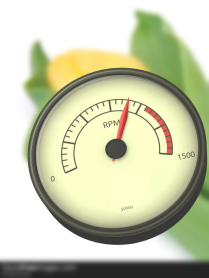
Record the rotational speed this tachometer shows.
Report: 900 rpm
